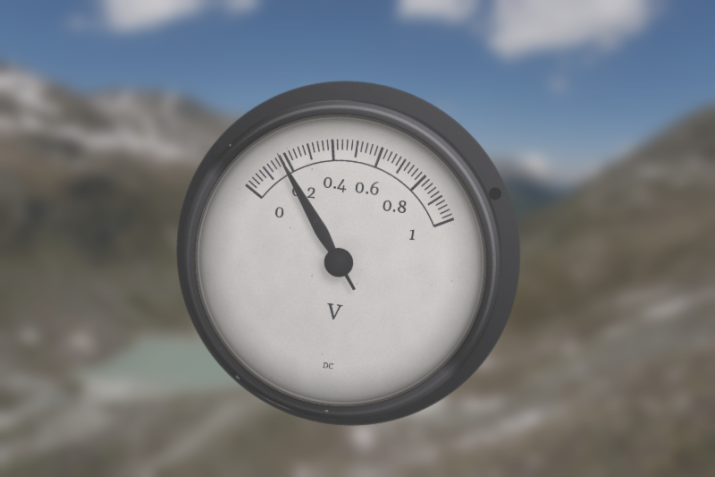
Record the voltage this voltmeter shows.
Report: 0.18 V
